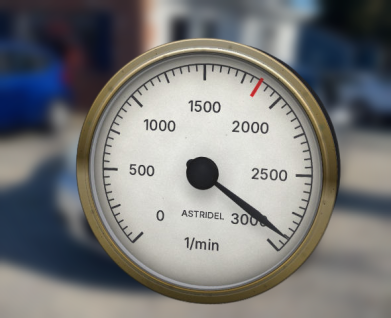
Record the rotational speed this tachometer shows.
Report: 2900 rpm
